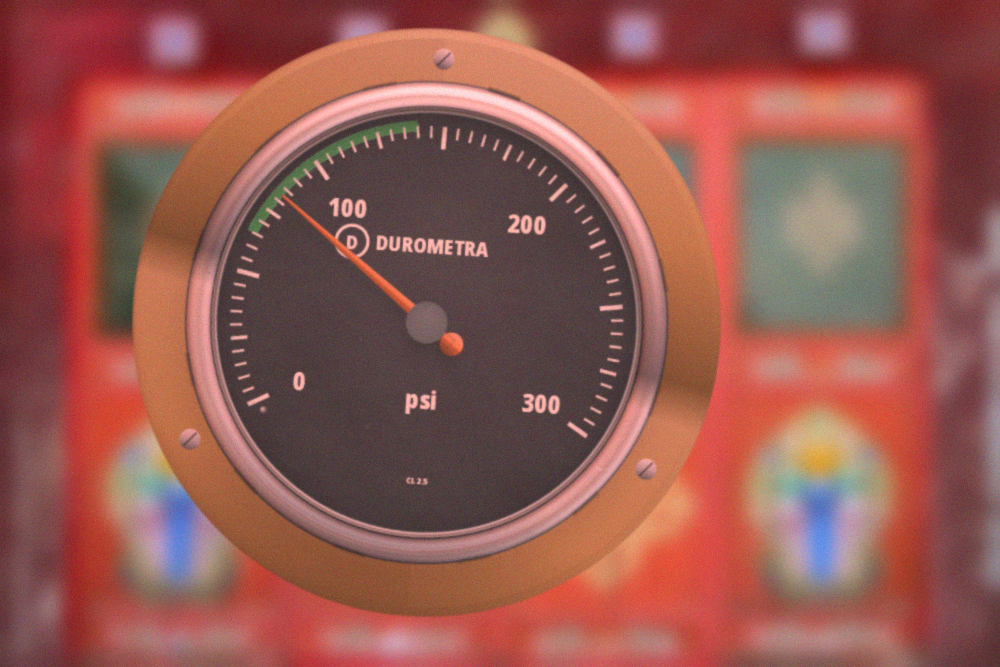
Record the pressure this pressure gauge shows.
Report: 82.5 psi
